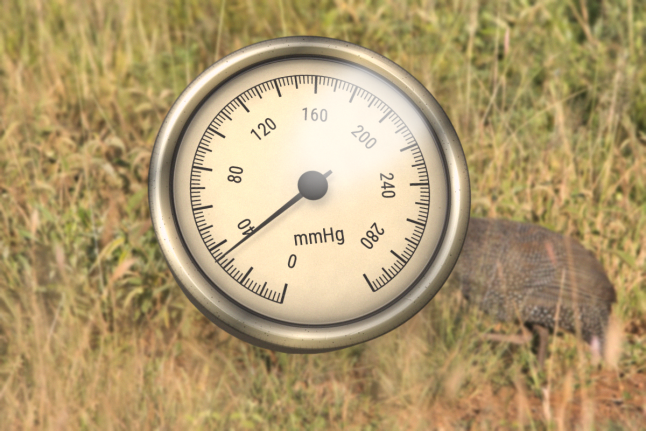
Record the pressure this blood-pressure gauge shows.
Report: 34 mmHg
